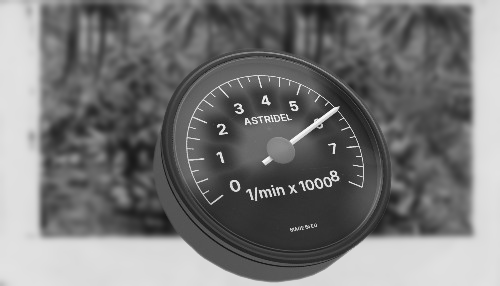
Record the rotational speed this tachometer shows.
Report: 6000 rpm
